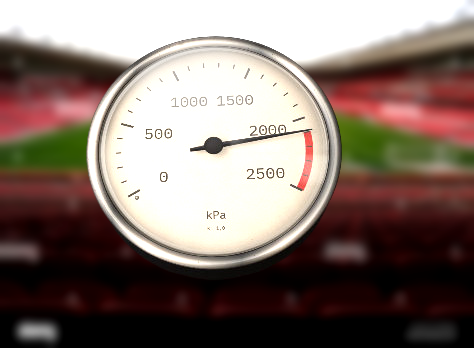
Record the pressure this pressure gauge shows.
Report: 2100 kPa
